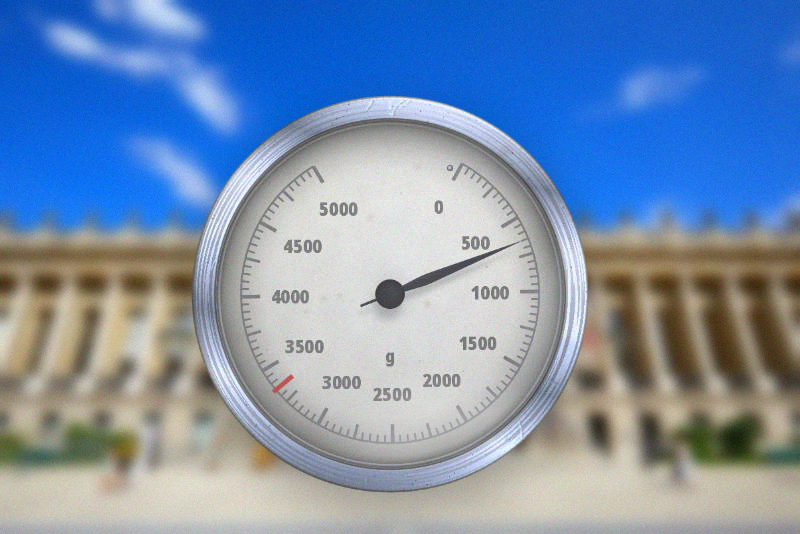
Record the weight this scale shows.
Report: 650 g
